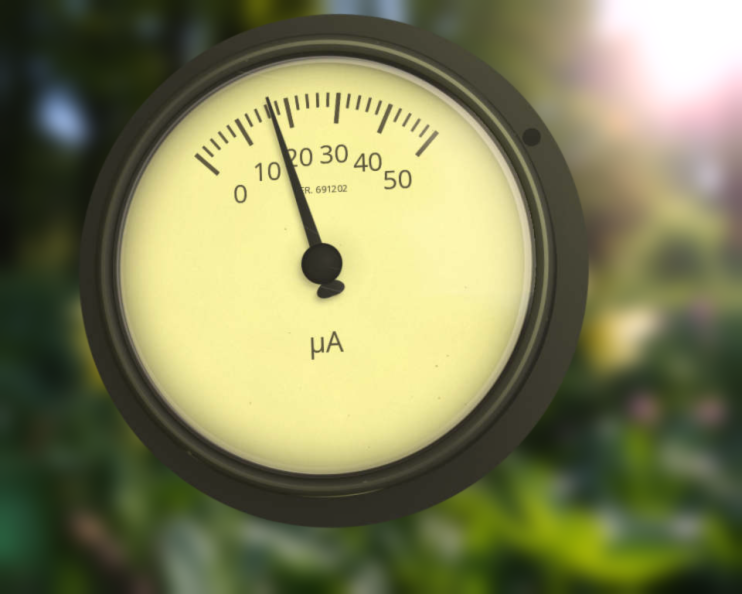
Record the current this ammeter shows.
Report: 17 µA
